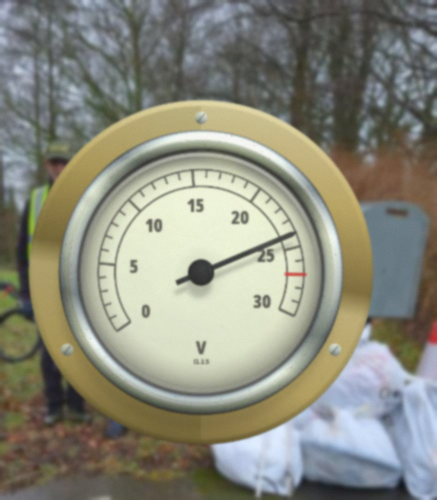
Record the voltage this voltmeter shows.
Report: 24 V
